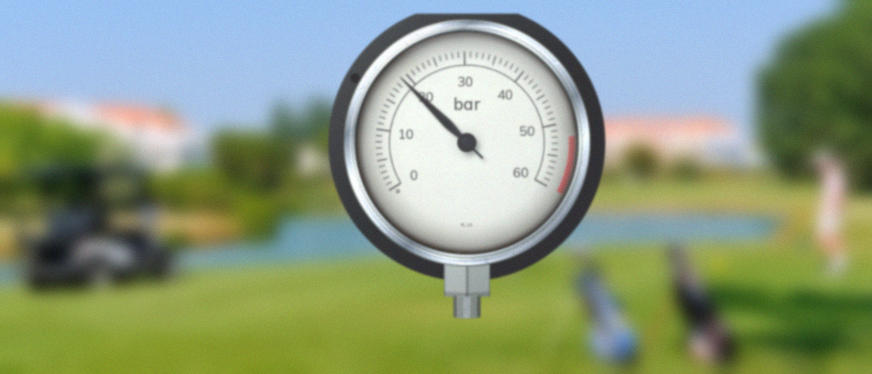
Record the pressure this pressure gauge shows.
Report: 19 bar
